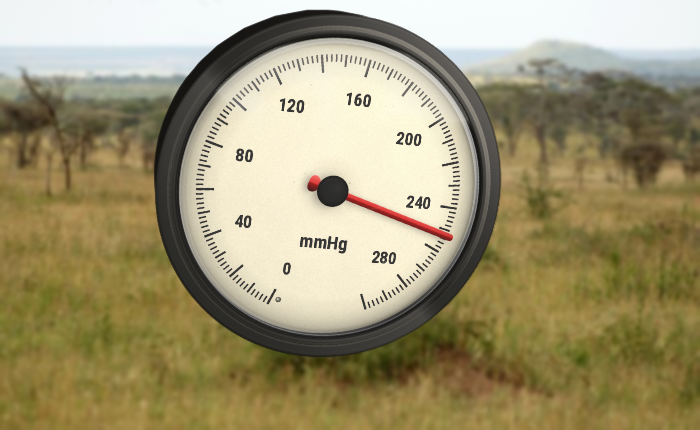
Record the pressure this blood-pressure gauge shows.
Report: 252 mmHg
